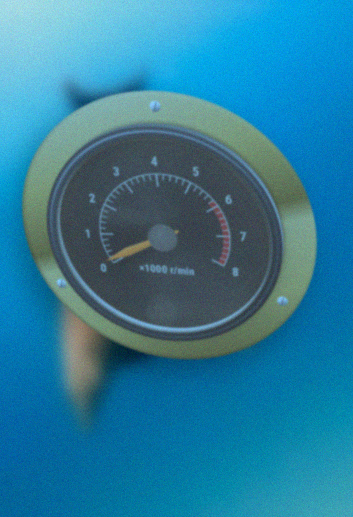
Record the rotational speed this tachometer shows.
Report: 200 rpm
